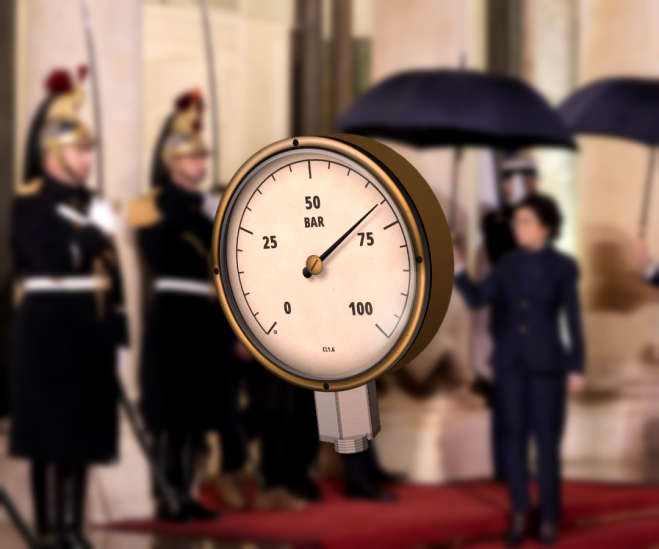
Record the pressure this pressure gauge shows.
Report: 70 bar
